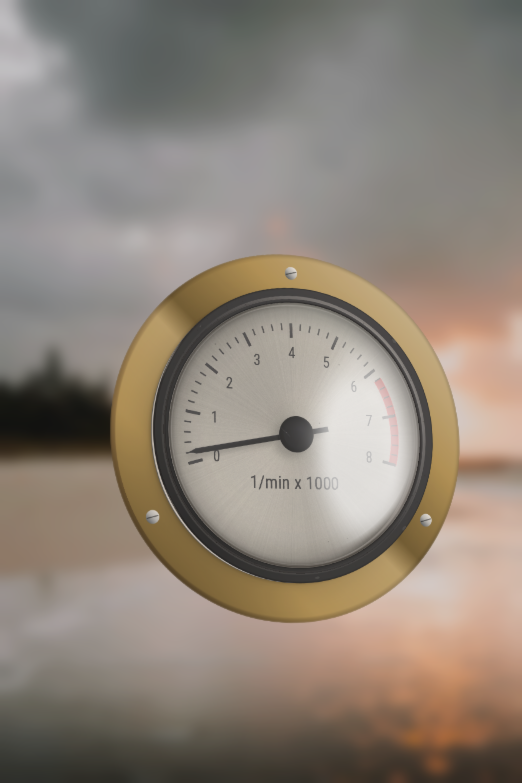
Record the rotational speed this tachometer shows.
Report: 200 rpm
